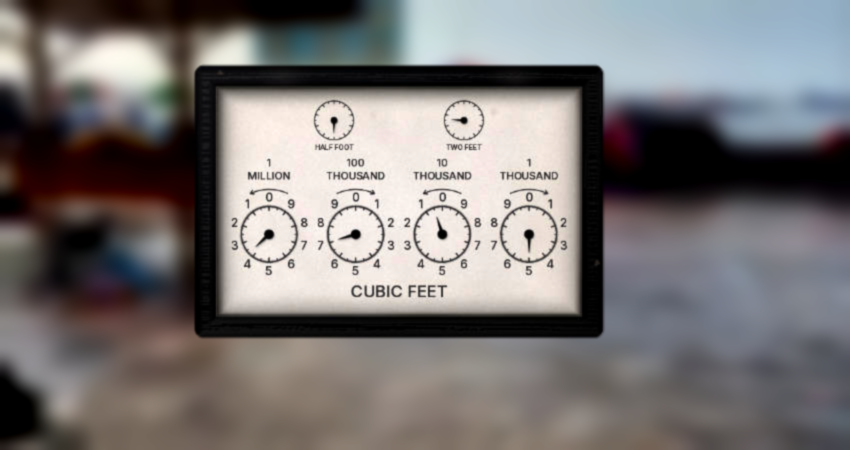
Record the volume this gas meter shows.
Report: 370500 ft³
